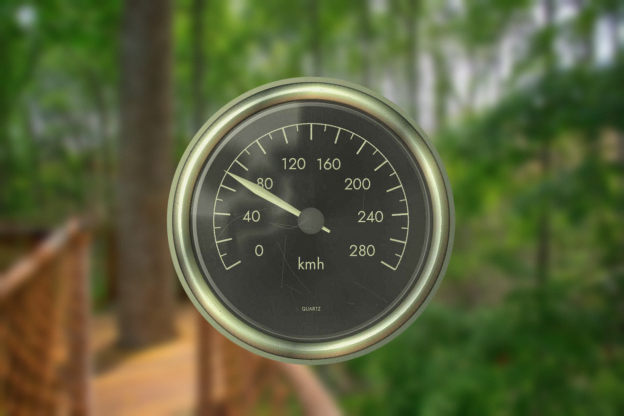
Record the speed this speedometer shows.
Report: 70 km/h
